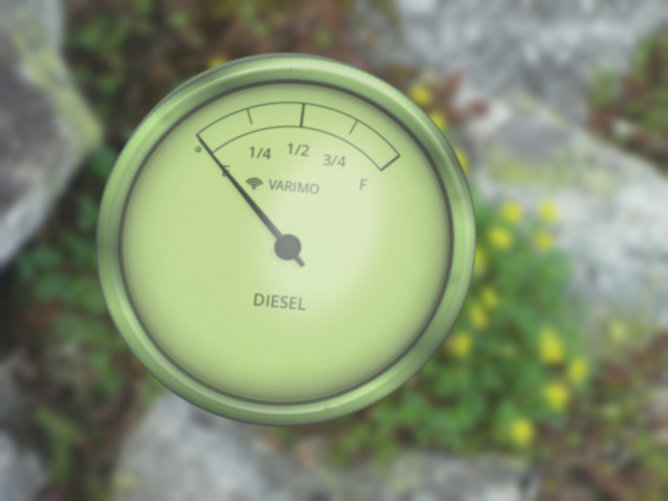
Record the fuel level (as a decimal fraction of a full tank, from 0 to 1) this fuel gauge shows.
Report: 0
